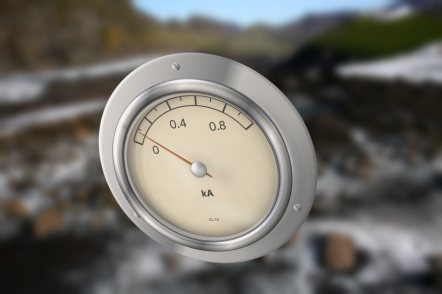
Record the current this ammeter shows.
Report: 0.1 kA
